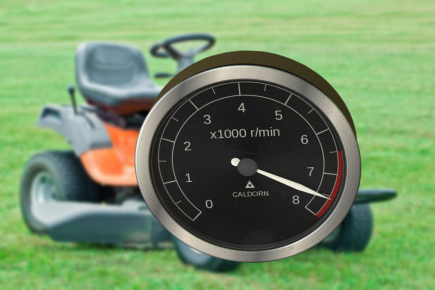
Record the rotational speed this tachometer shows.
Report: 7500 rpm
